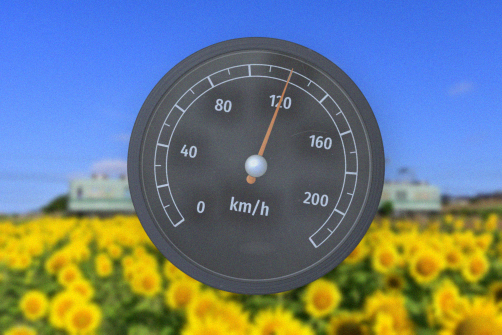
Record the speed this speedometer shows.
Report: 120 km/h
